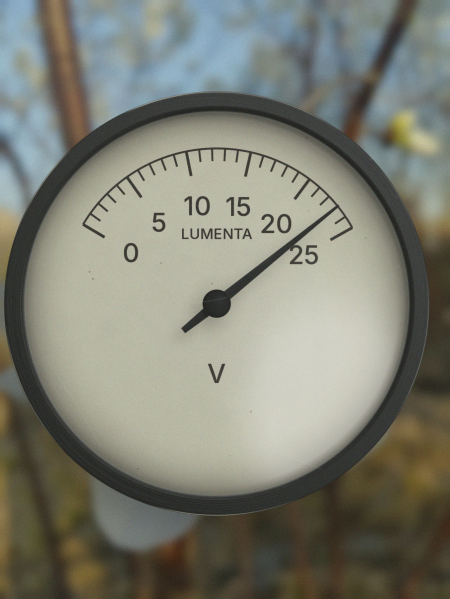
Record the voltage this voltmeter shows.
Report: 23 V
